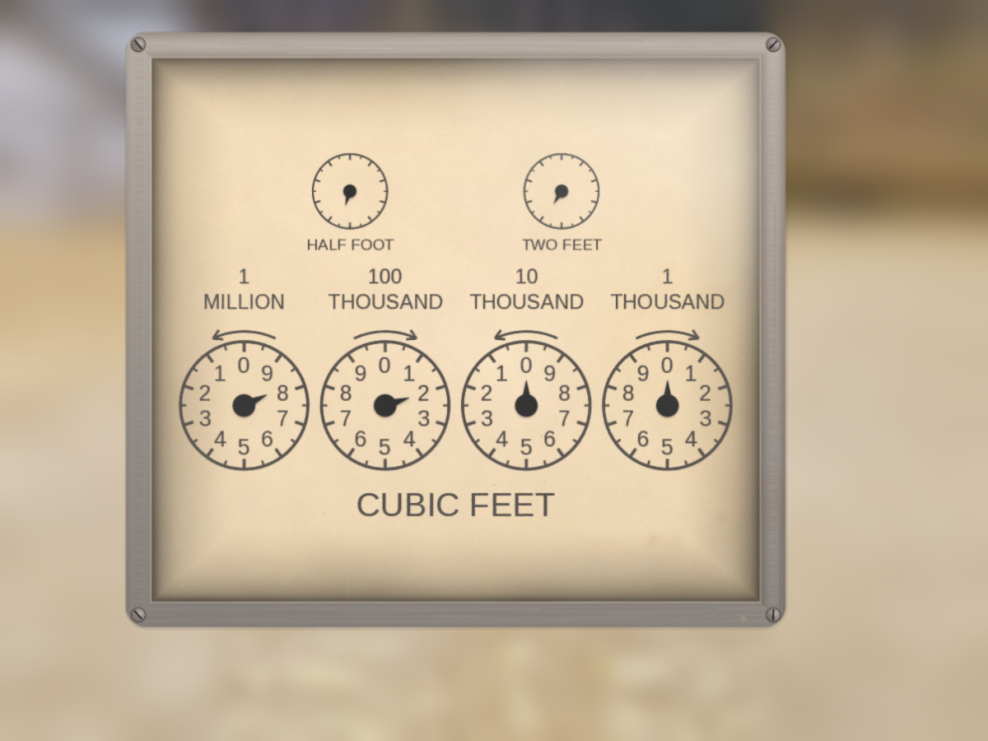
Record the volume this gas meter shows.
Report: 820000 ft³
